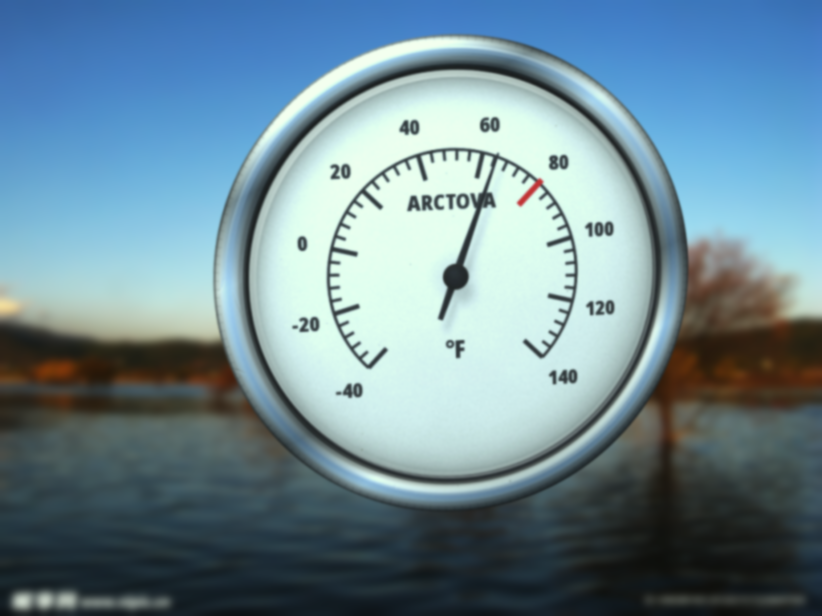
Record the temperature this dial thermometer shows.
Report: 64 °F
